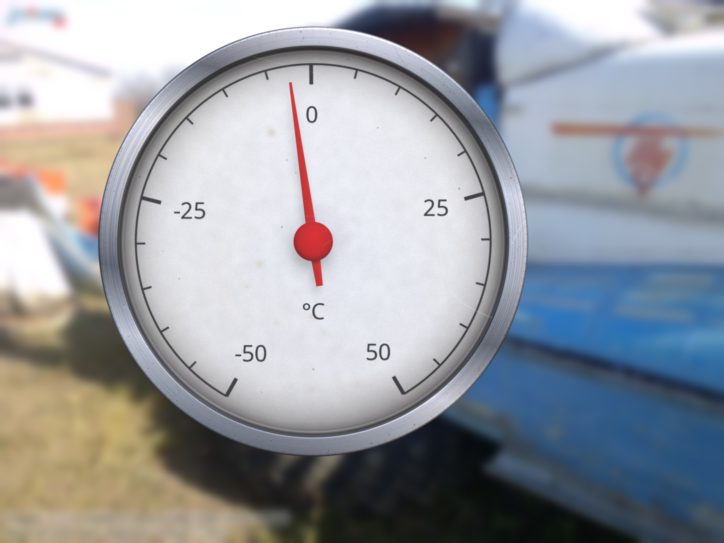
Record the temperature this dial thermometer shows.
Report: -2.5 °C
